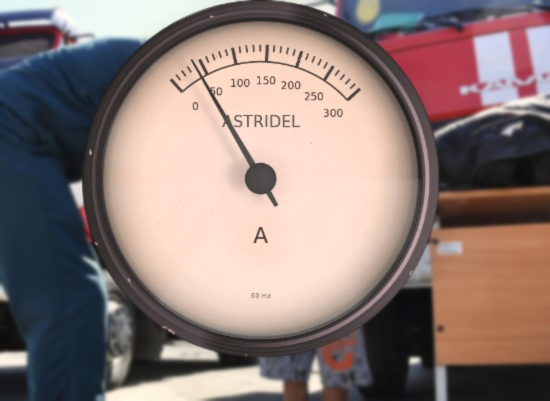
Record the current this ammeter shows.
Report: 40 A
